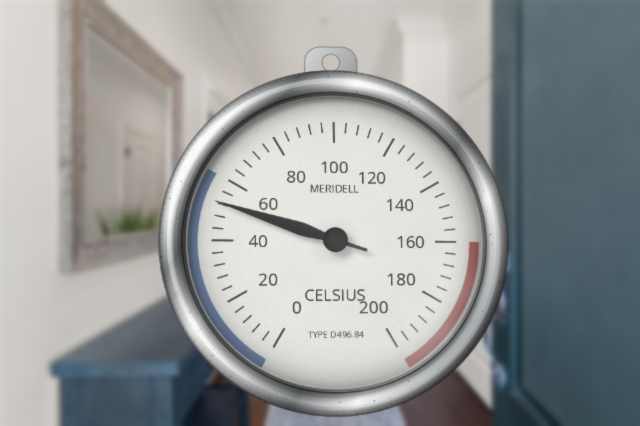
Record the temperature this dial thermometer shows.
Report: 52 °C
